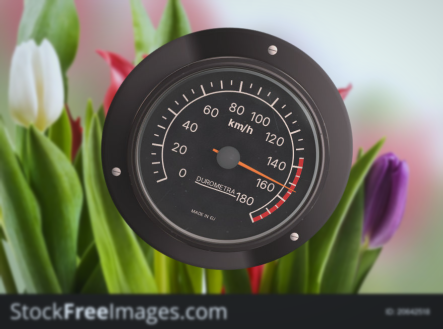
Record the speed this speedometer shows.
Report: 152.5 km/h
